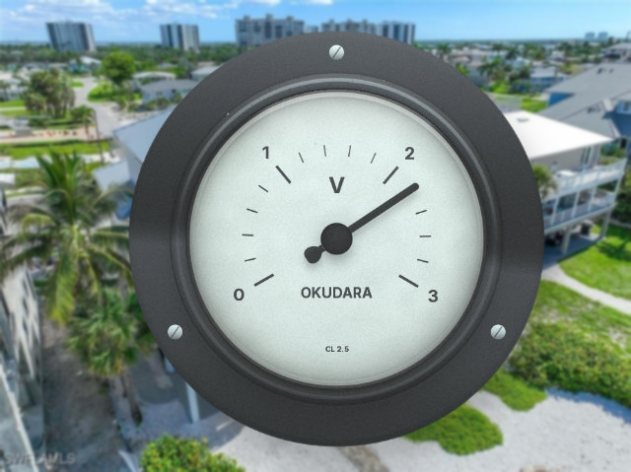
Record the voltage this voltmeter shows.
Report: 2.2 V
